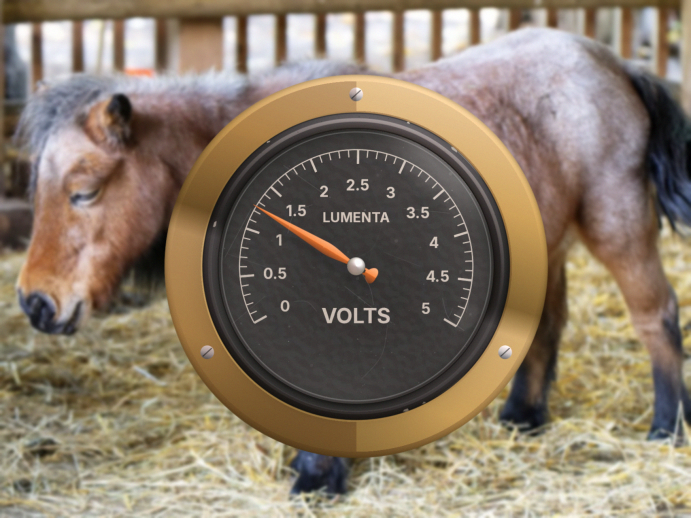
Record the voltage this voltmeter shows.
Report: 1.25 V
